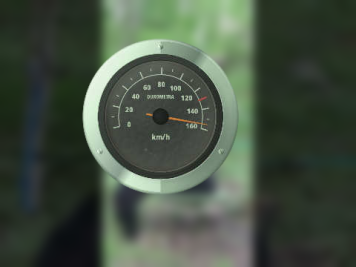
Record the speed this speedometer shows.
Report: 155 km/h
